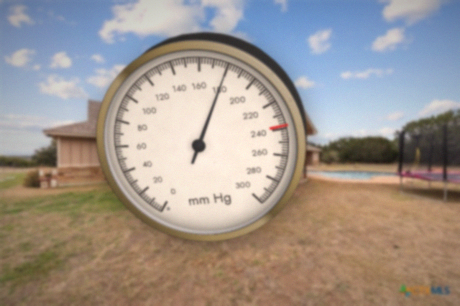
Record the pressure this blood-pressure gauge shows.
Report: 180 mmHg
